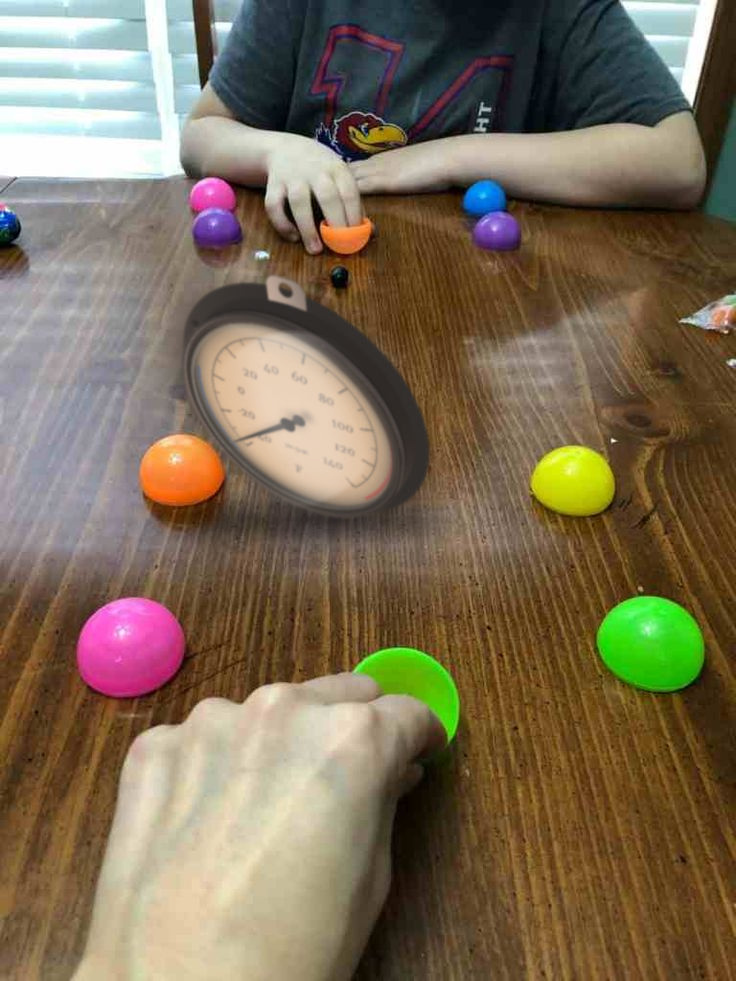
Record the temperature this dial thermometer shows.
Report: -35 °F
